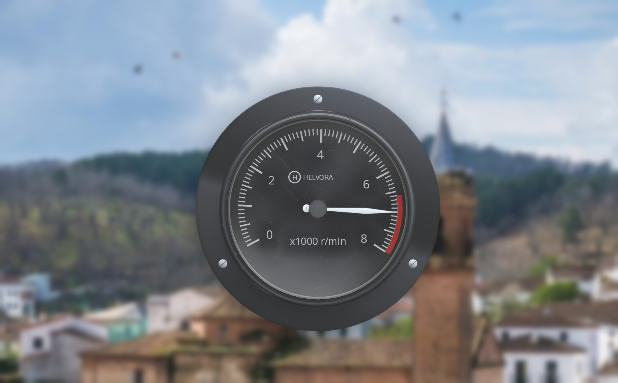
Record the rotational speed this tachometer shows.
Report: 7000 rpm
